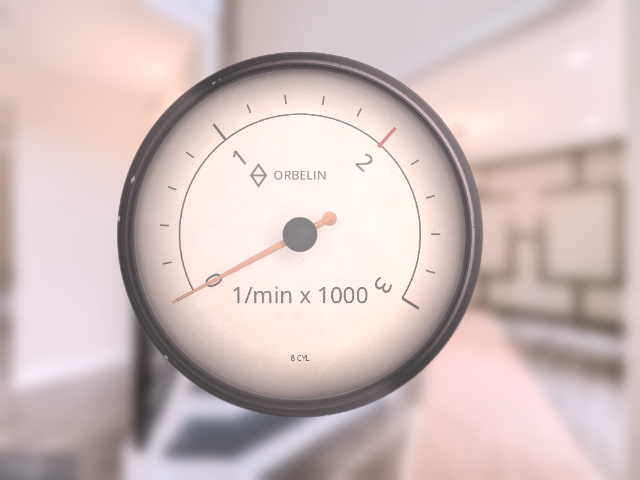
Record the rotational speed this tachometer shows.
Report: 0 rpm
